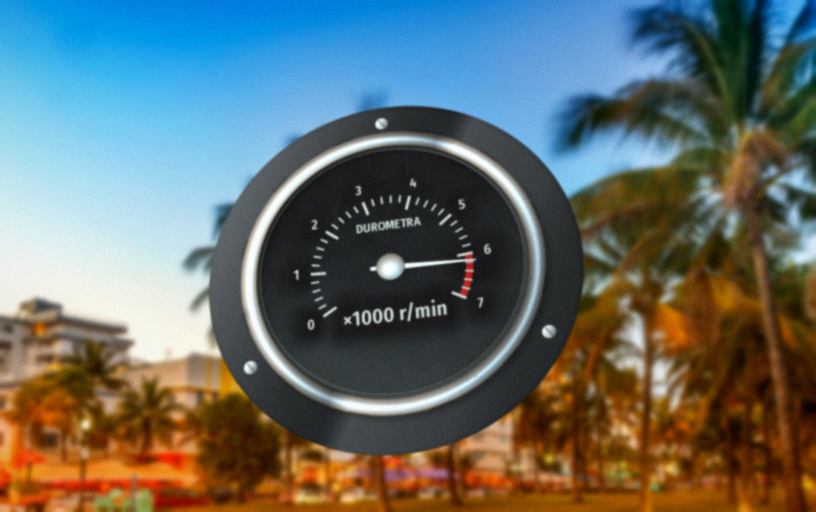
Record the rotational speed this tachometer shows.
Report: 6200 rpm
